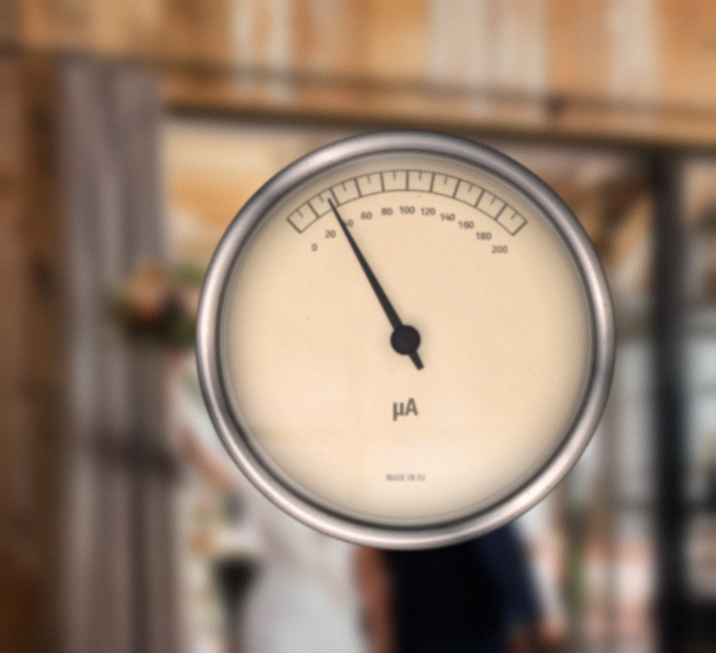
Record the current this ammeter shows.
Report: 35 µA
